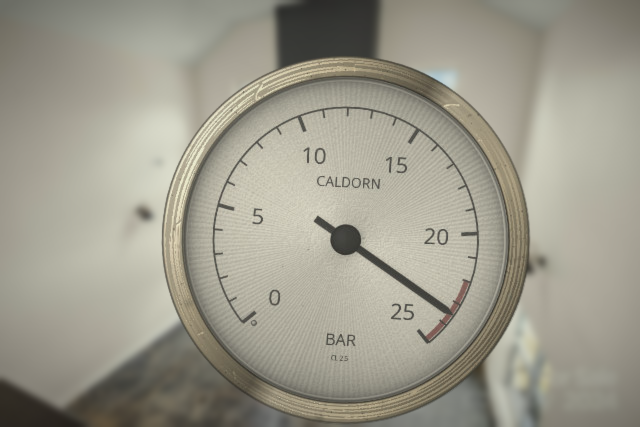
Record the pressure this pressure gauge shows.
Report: 23.5 bar
